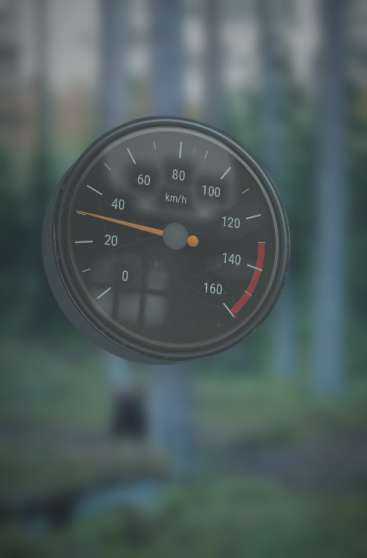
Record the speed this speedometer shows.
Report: 30 km/h
